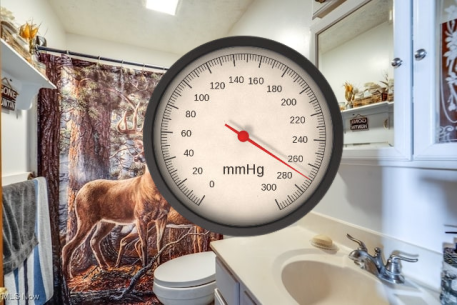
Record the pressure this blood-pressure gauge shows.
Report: 270 mmHg
